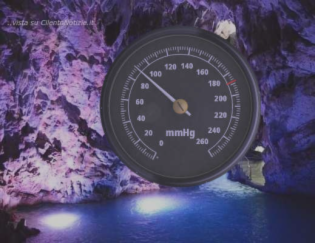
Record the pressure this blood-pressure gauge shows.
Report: 90 mmHg
